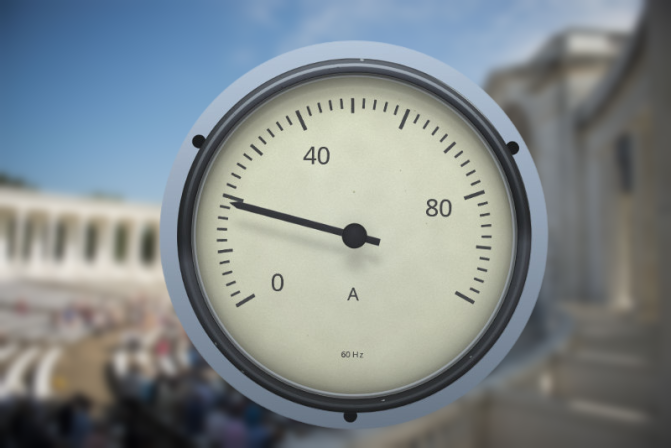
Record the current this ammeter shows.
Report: 19 A
